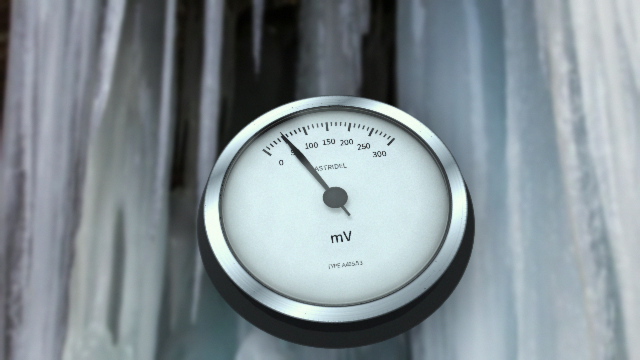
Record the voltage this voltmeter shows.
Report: 50 mV
